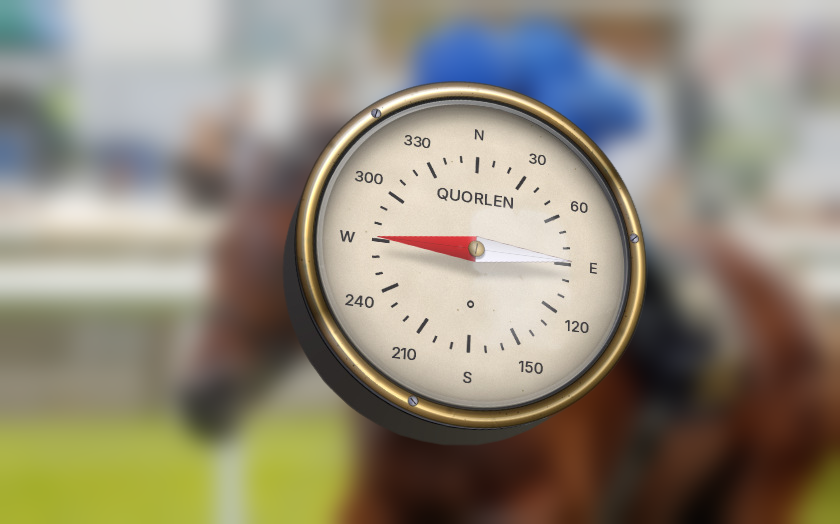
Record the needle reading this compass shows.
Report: 270 °
